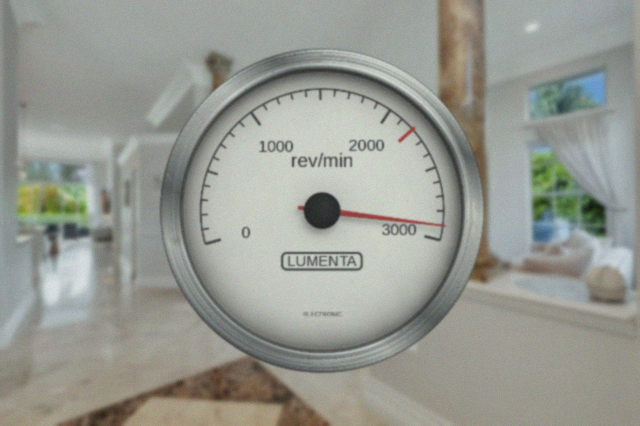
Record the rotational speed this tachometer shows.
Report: 2900 rpm
